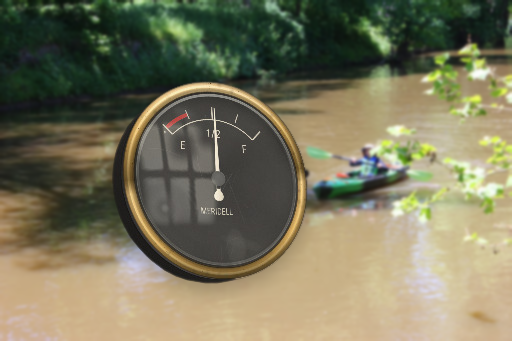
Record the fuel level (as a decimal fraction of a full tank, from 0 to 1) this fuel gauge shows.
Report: 0.5
